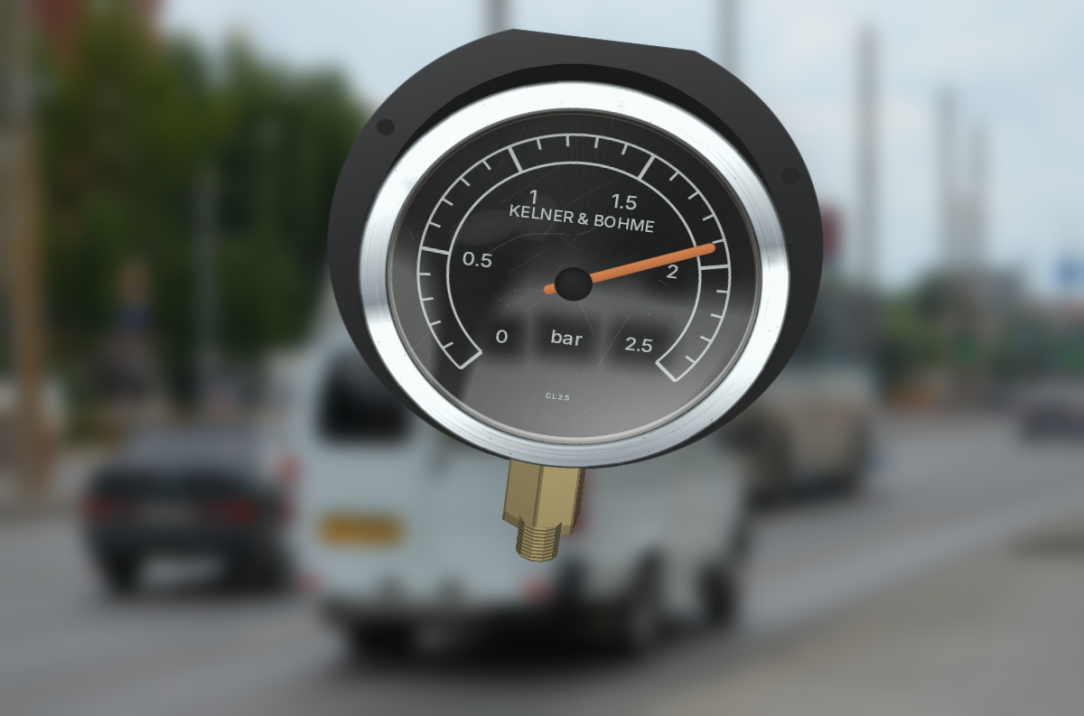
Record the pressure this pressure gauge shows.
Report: 1.9 bar
